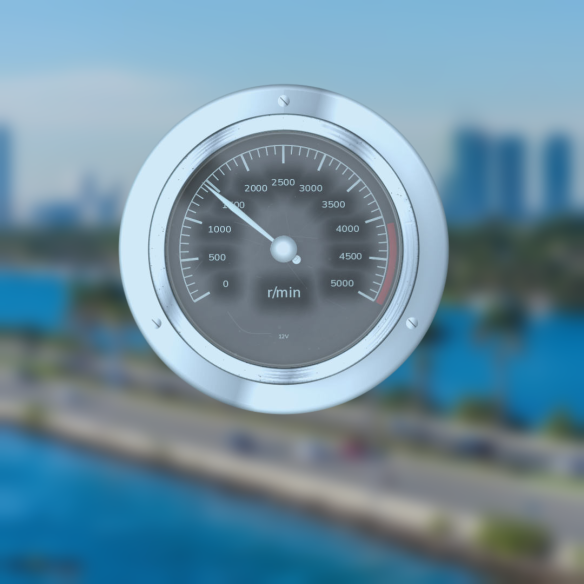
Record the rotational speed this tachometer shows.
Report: 1450 rpm
